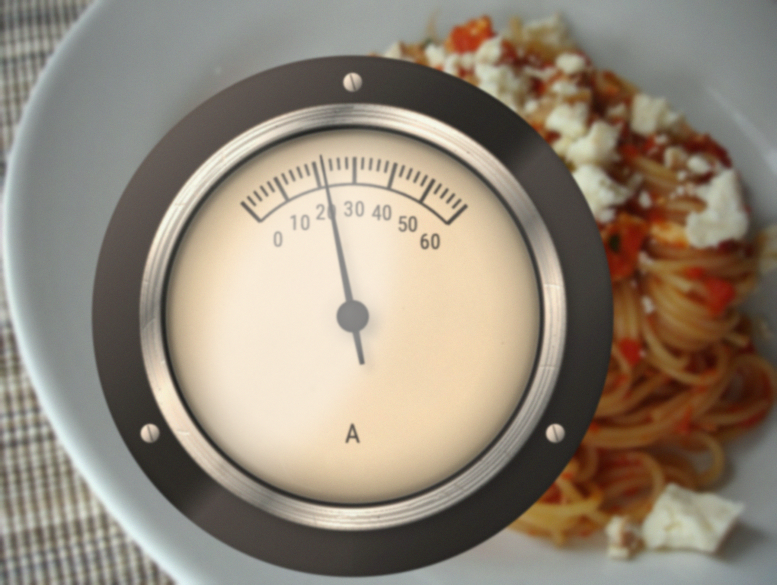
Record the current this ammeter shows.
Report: 22 A
